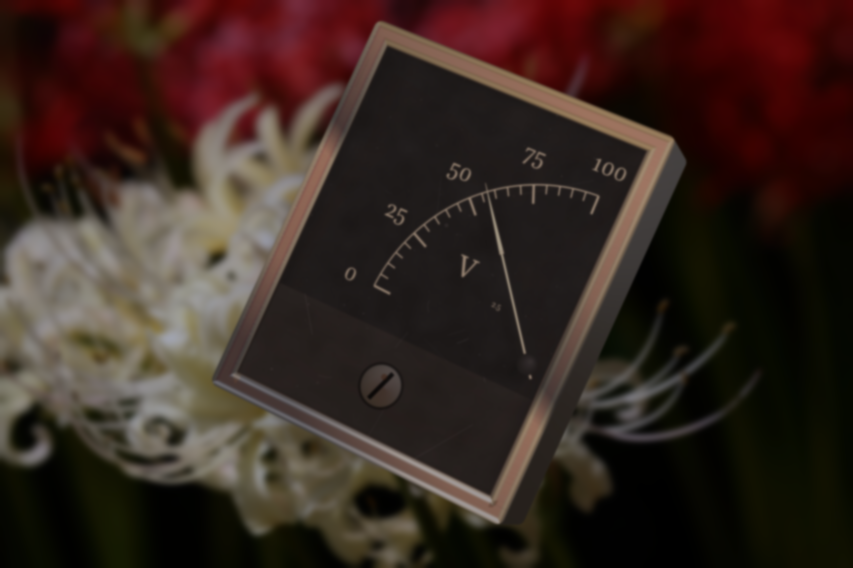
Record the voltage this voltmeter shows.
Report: 57.5 V
